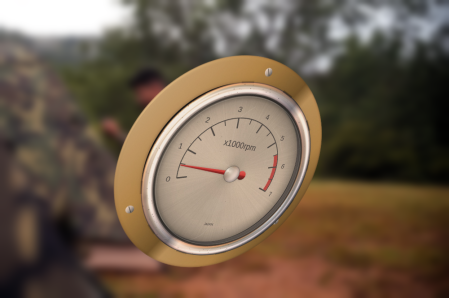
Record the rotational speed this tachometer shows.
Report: 500 rpm
